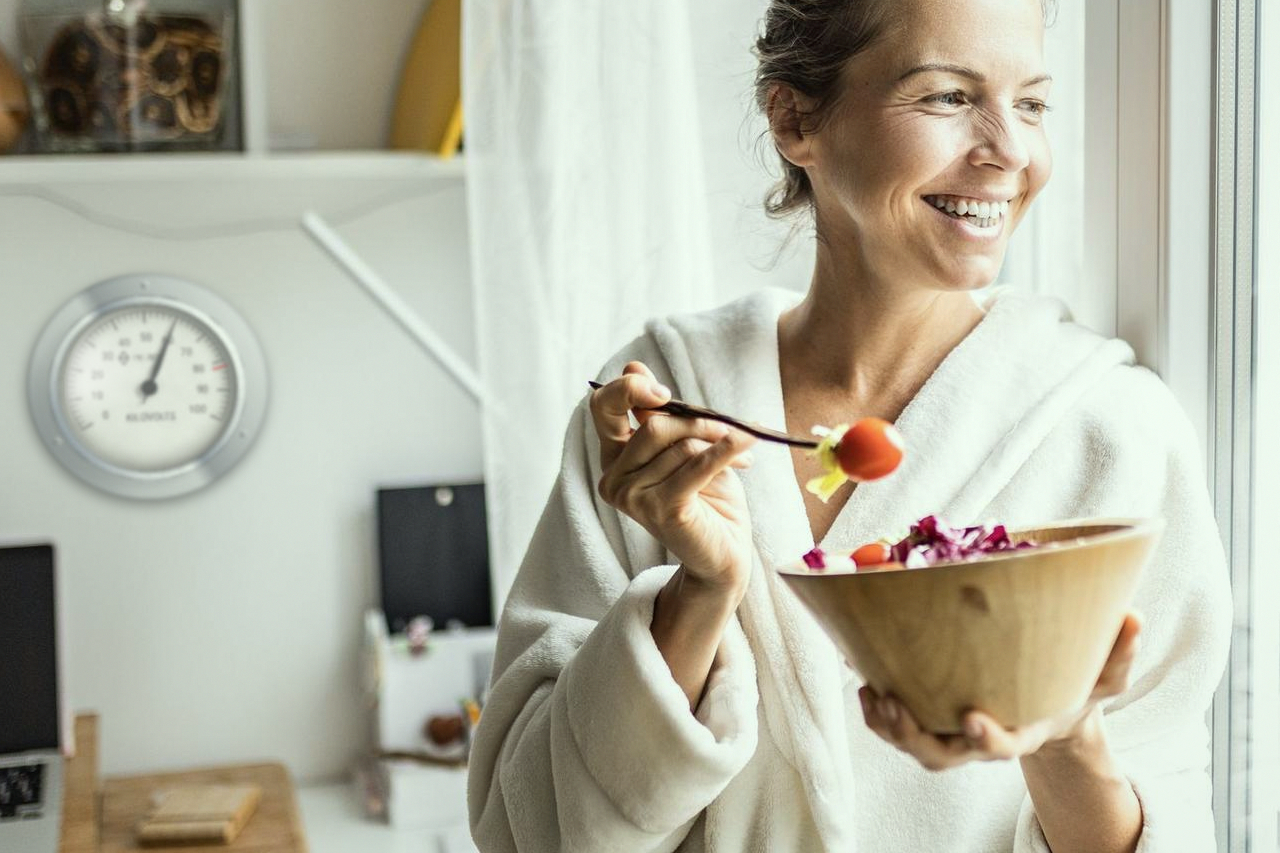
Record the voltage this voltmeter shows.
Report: 60 kV
